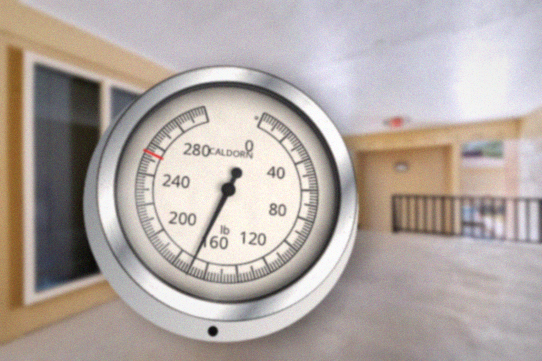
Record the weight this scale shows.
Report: 170 lb
